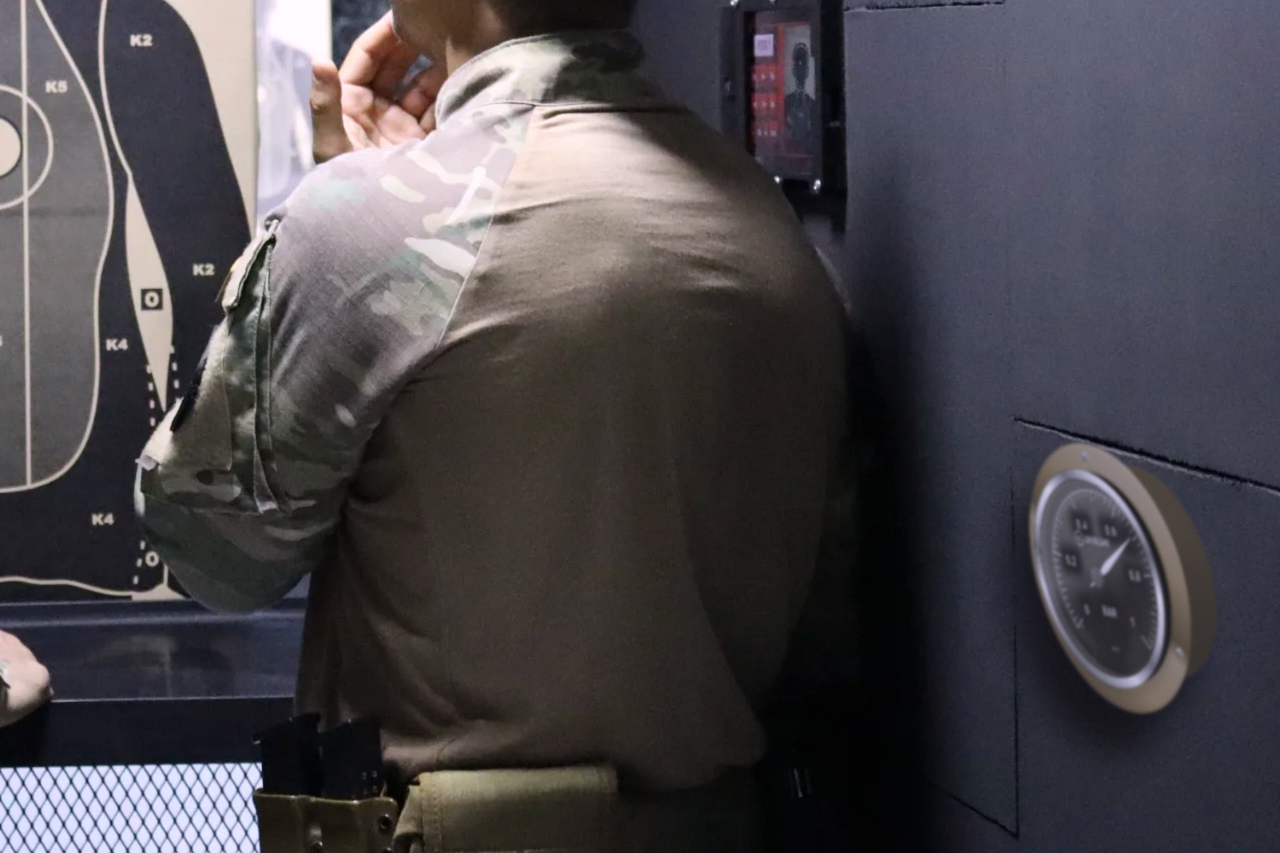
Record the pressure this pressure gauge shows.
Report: 0.7 bar
